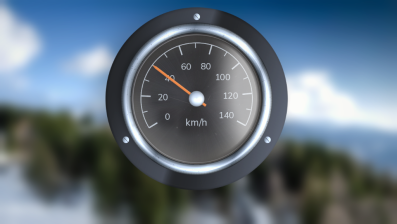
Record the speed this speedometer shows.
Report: 40 km/h
